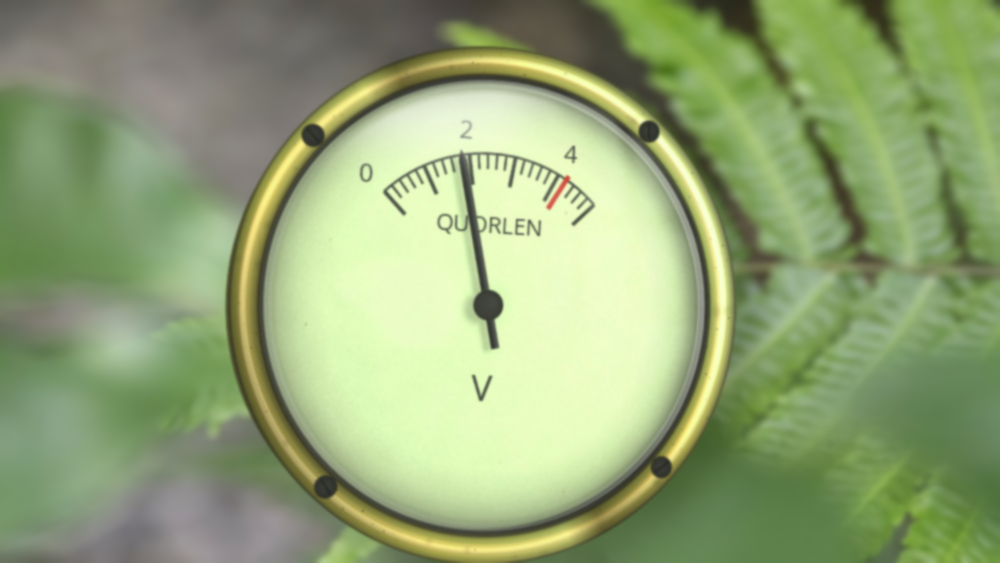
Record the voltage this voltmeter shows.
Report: 1.8 V
